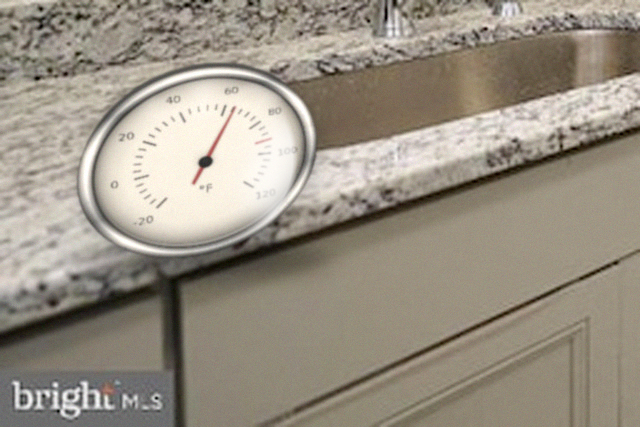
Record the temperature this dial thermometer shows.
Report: 64 °F
